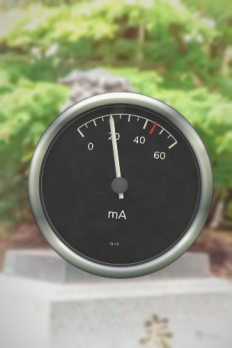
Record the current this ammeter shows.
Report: 20 mA
